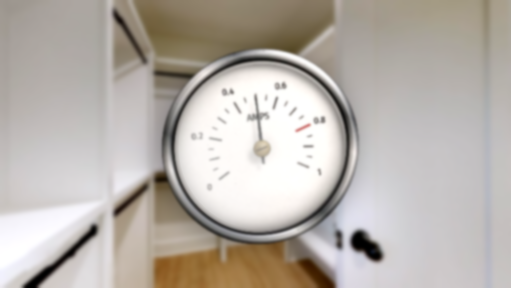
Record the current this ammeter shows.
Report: 0.5 A
